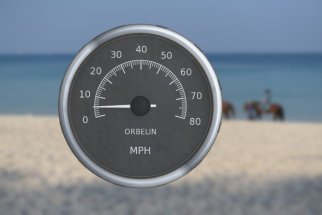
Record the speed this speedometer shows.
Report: 5 mph
